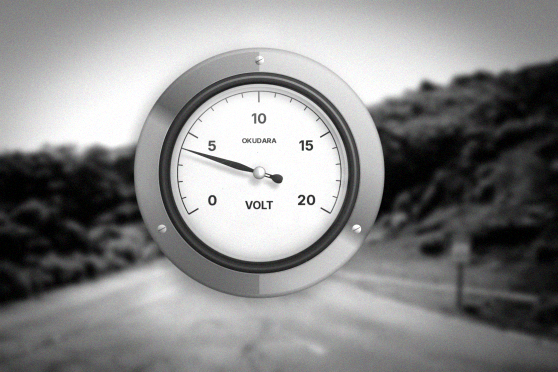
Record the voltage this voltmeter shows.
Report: 4 V
